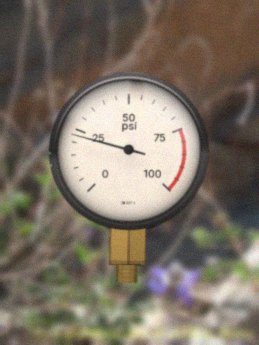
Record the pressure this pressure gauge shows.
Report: 22.5 psi
